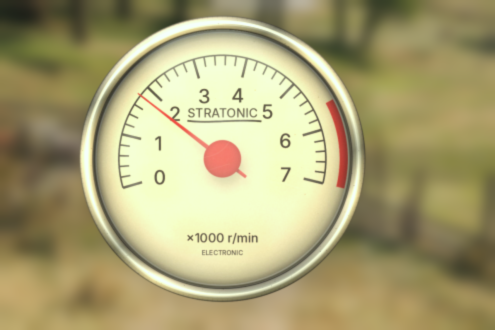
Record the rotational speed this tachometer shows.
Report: 1800 rpm
